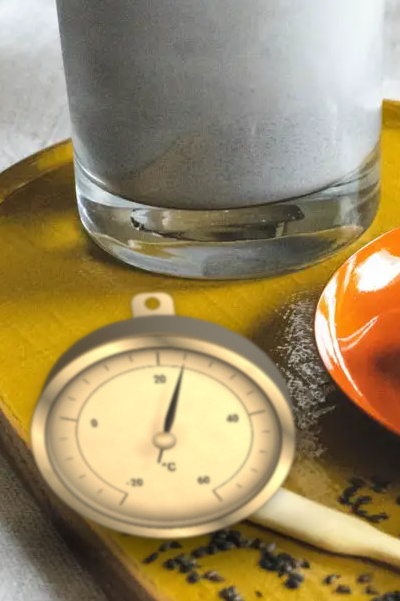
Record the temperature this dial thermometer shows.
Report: 24 °C
